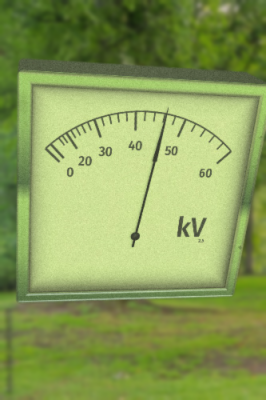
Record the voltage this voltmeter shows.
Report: 46 kV
